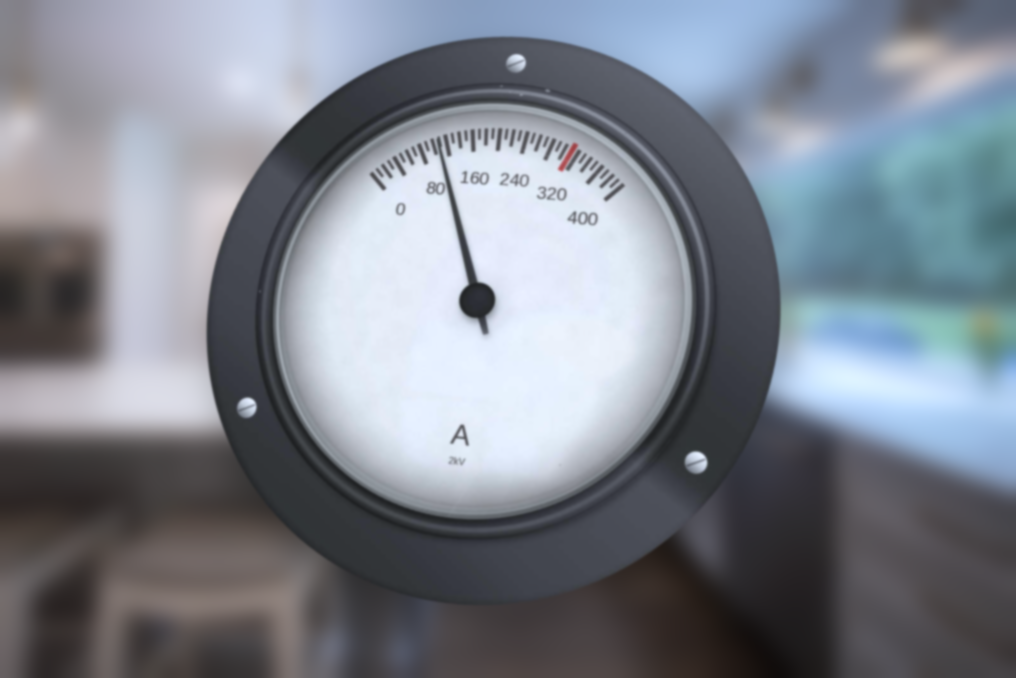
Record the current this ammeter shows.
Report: 110 A
